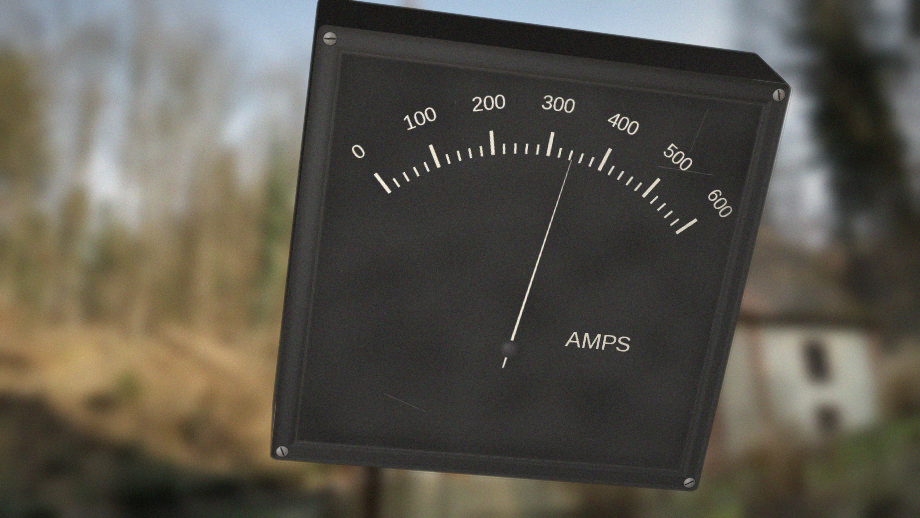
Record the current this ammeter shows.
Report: 340 A
